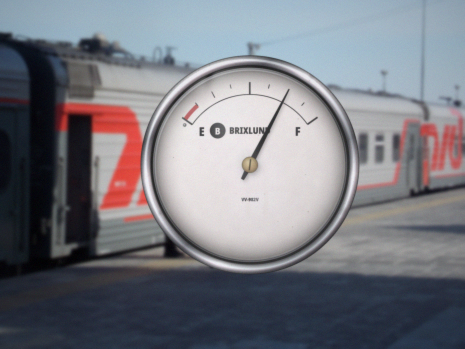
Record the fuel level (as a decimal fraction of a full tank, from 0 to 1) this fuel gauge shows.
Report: 0.75
